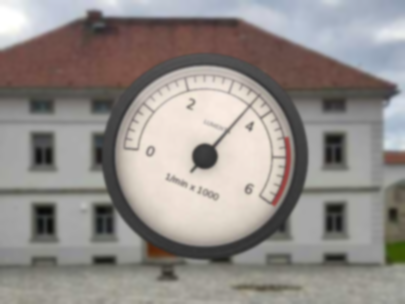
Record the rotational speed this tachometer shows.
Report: 3600 rpm
